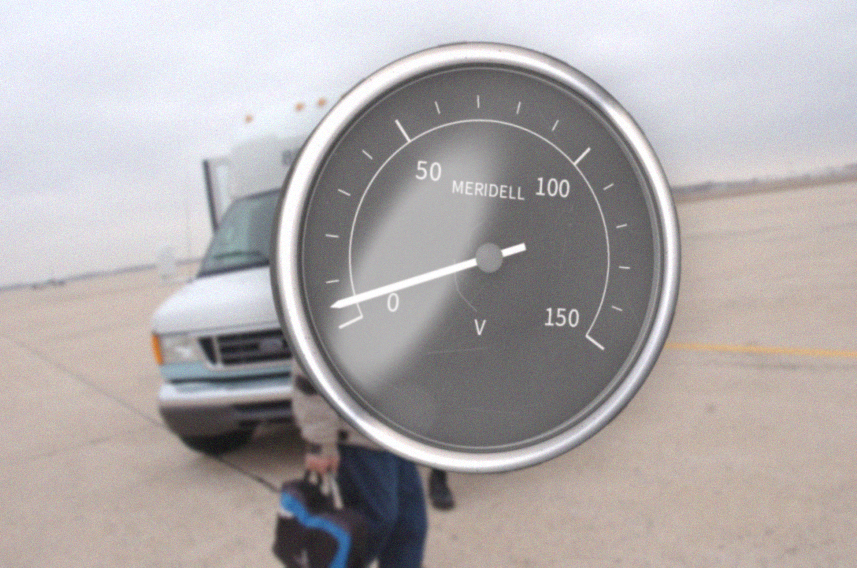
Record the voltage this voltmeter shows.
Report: 5 V
